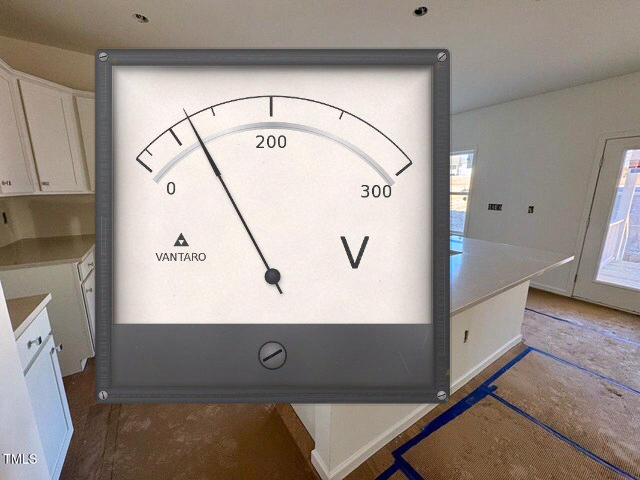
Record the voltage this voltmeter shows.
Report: 125 V
